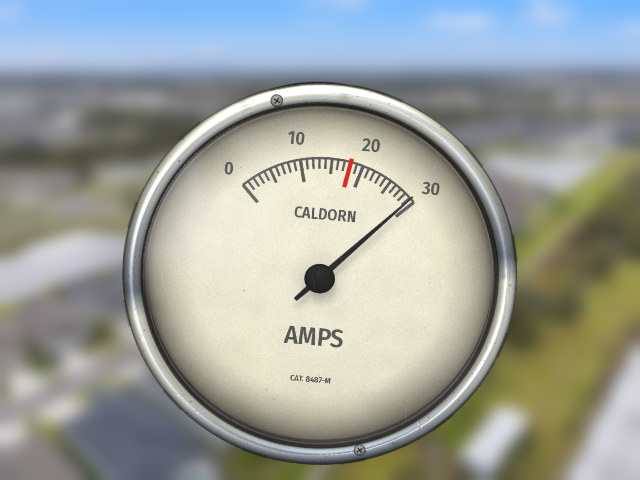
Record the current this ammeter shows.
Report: 29 A
